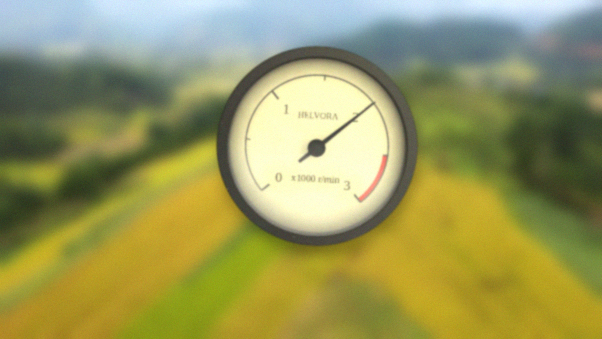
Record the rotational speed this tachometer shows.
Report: 2000 rpm
